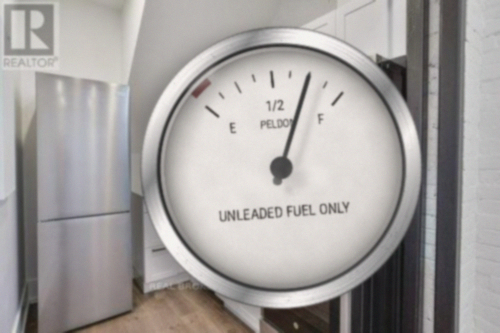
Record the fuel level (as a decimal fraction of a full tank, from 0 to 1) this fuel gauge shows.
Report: 0.75
